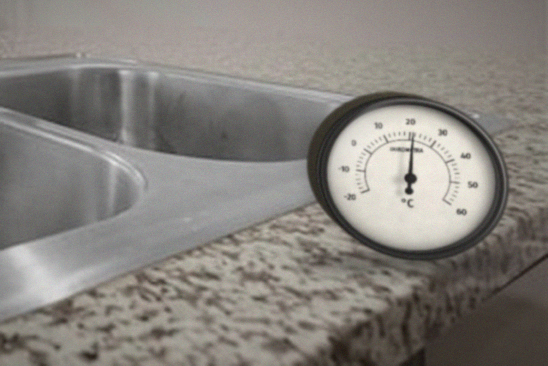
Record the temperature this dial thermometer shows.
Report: 20 °C
